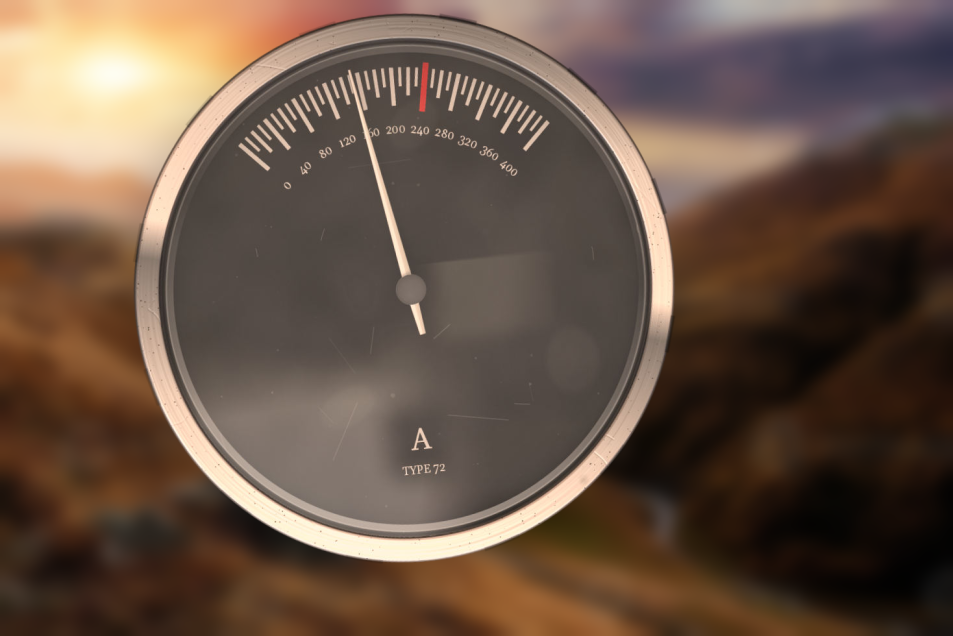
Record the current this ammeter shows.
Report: 150 A
